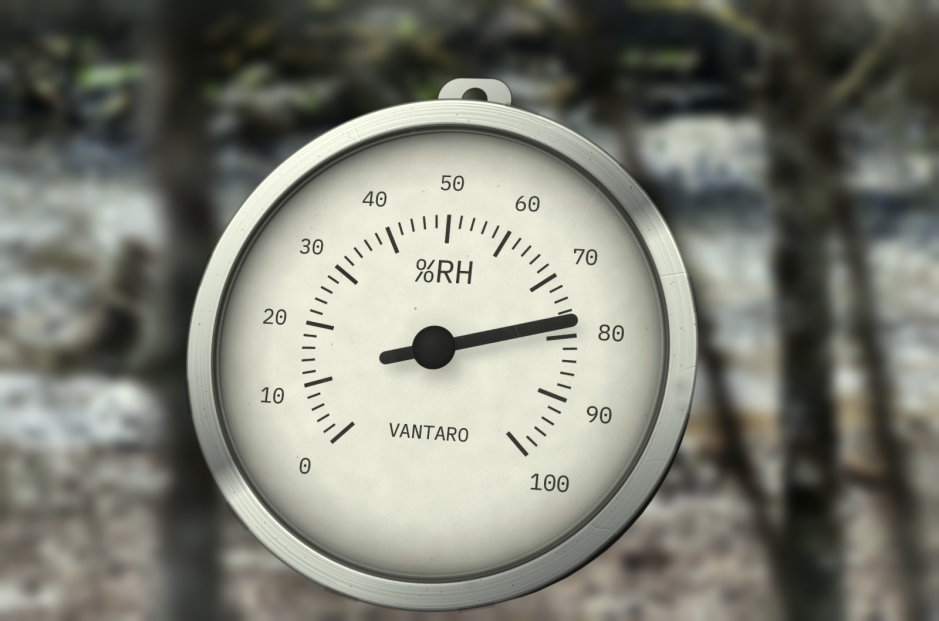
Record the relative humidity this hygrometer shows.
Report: 78 %
